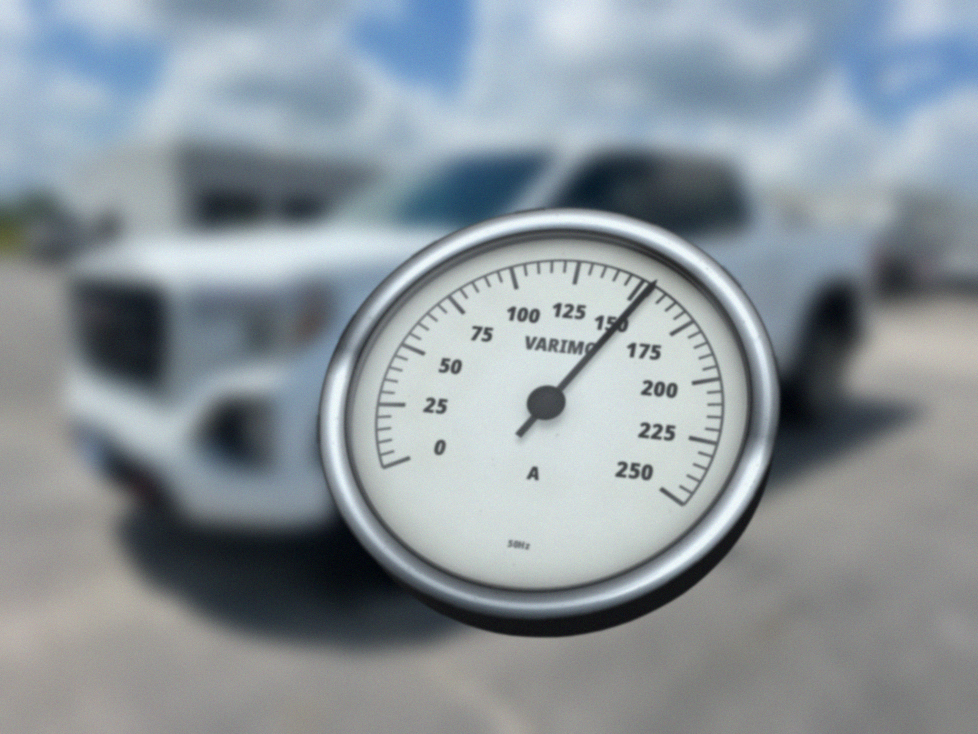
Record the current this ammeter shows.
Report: 155 A
